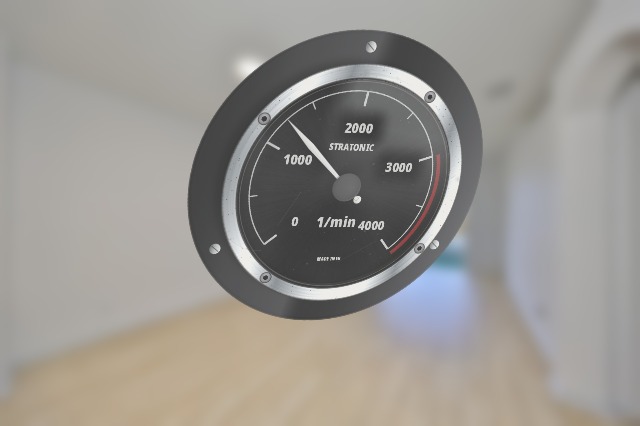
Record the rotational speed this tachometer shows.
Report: 1250 rpm
